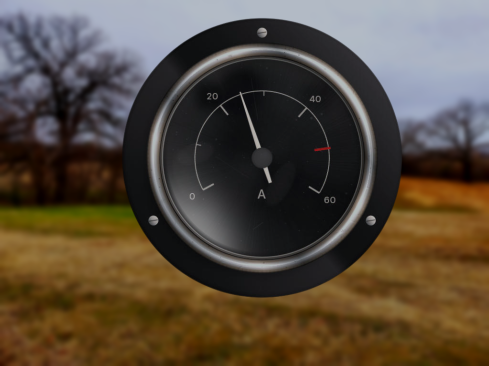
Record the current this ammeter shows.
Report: 25 A
